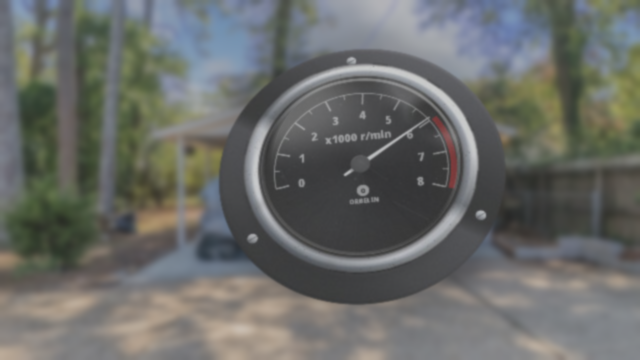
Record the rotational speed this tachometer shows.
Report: 6000 rpm
